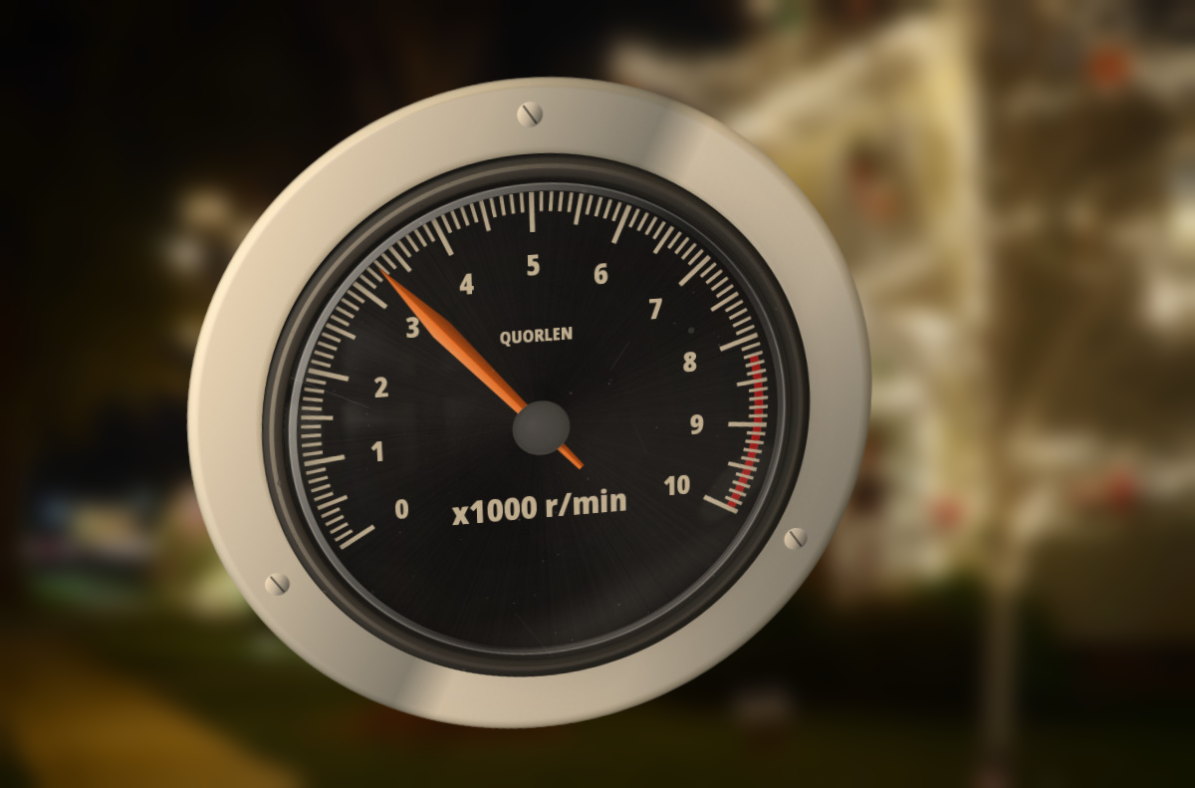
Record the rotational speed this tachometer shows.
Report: 3300 rpm
